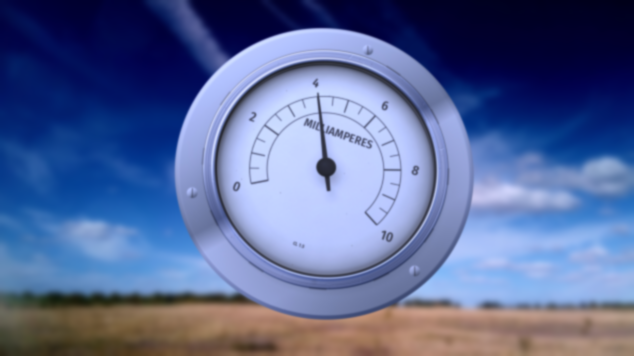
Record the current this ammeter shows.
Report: 4 mA
